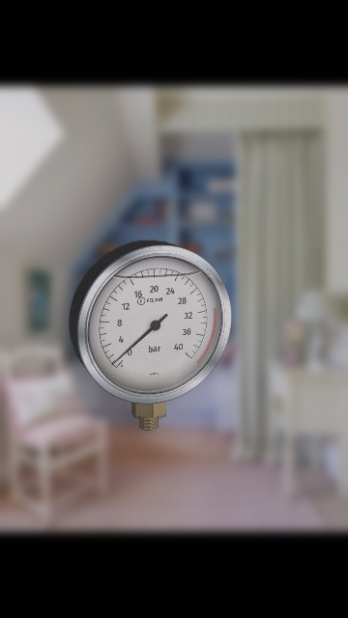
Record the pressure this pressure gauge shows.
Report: 1 bar
